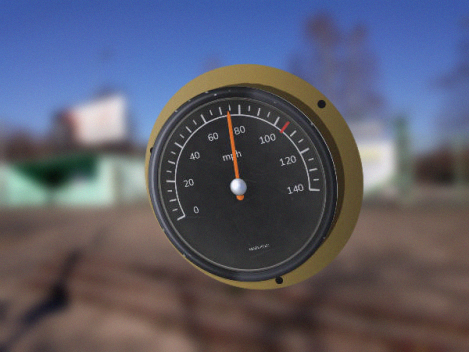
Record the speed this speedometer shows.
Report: 75 mph
